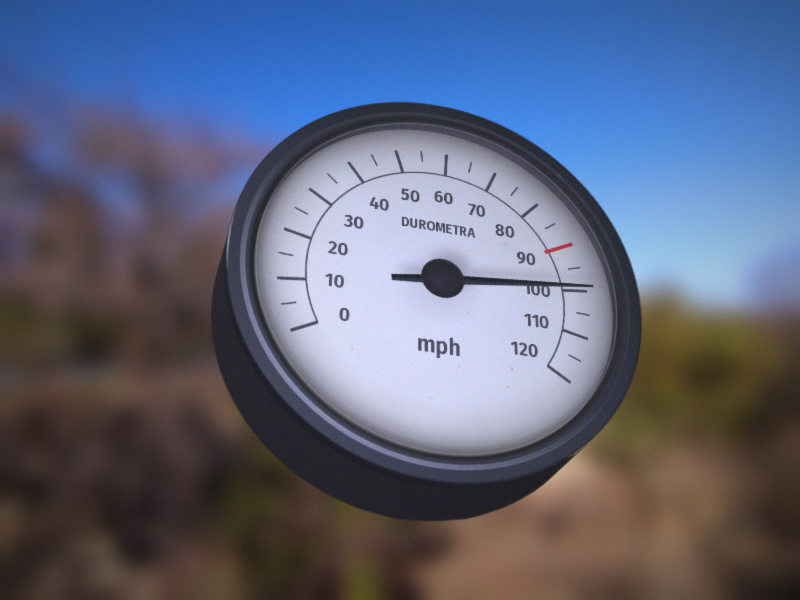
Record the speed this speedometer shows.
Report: 100 mph
